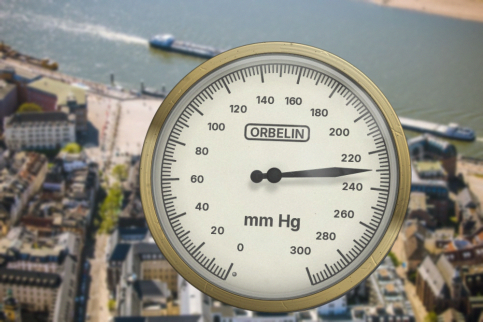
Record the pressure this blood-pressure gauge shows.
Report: 230 mmHg
